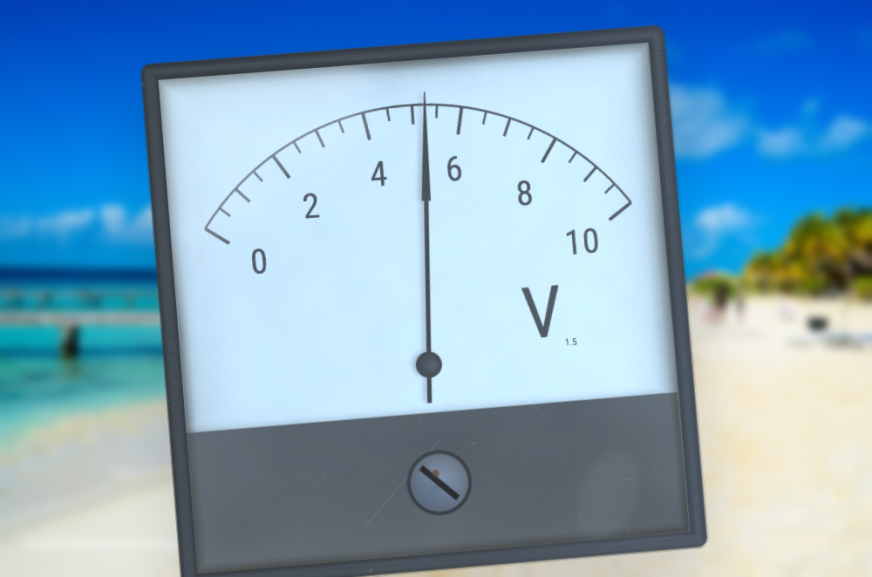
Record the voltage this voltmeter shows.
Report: 5.25 V
